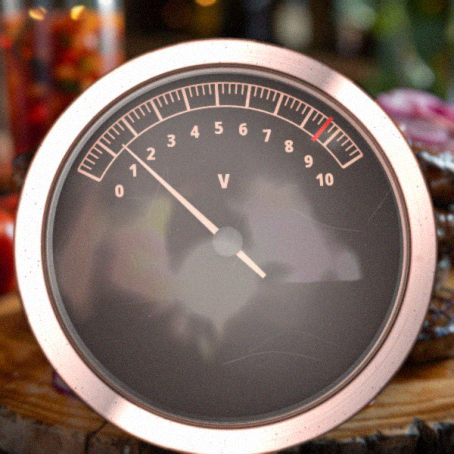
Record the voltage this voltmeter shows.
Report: 1.4 V
